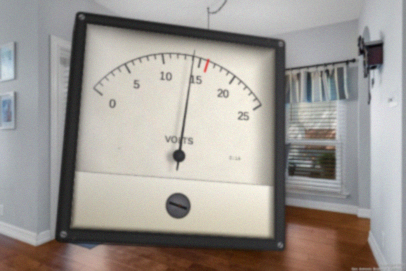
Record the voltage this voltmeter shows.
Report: 14 V
